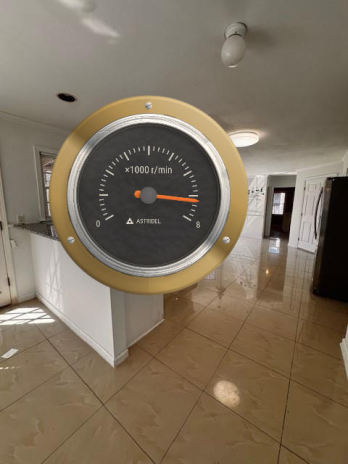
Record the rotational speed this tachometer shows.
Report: 7200 rpm
